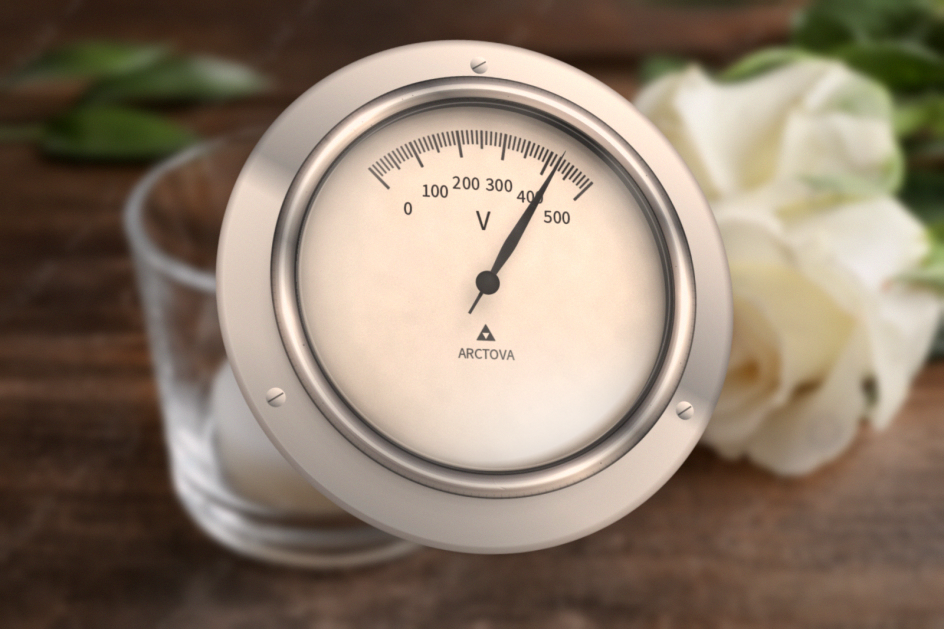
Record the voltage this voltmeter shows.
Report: 420 V
